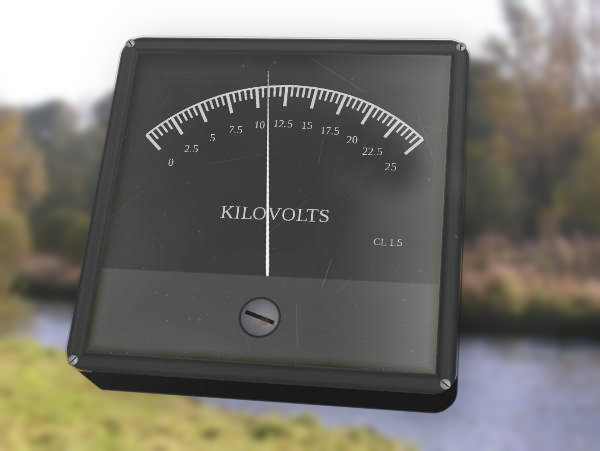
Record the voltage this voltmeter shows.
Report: 11 kV
